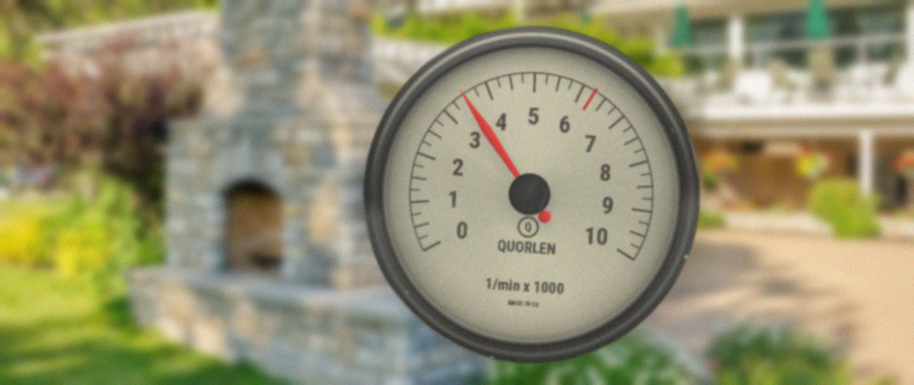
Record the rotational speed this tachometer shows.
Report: 3500 rpm
